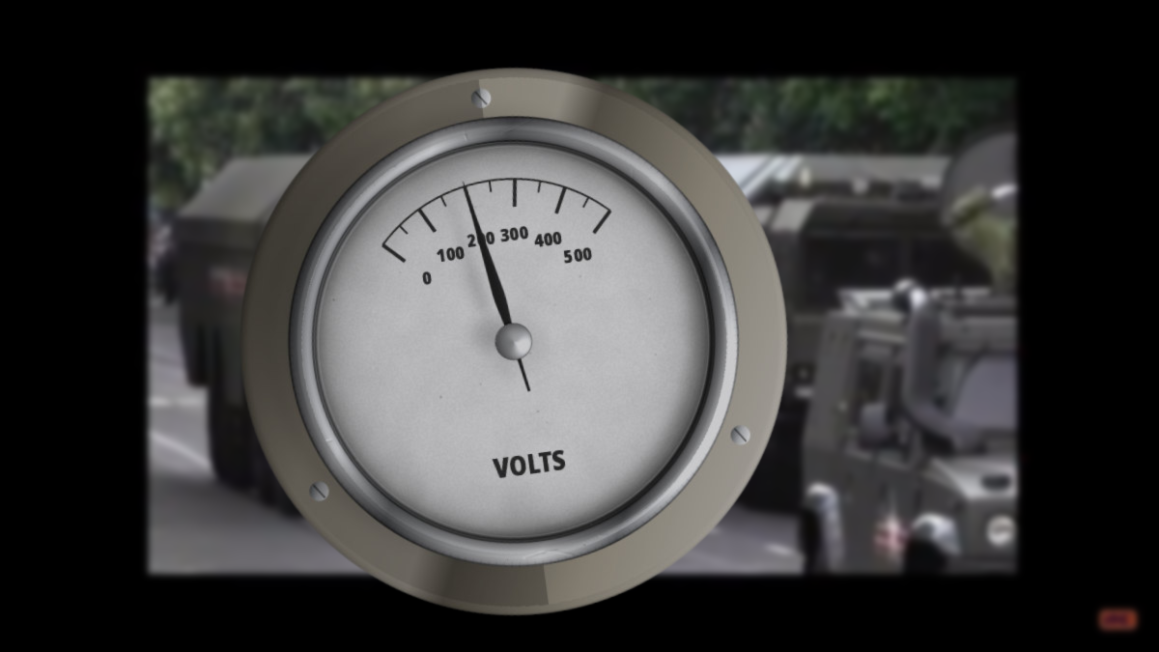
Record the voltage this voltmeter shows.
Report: 200 V
